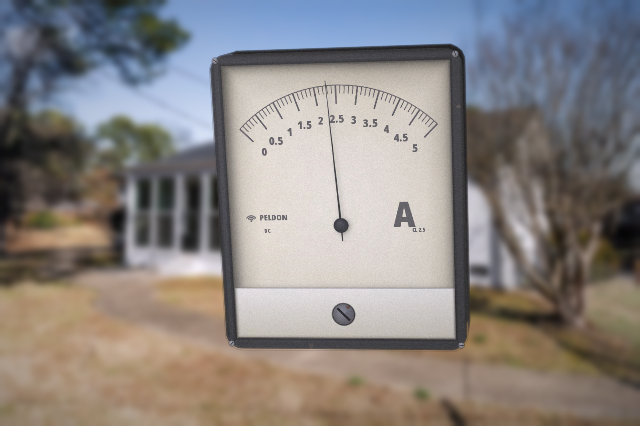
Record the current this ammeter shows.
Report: 2.3 A
